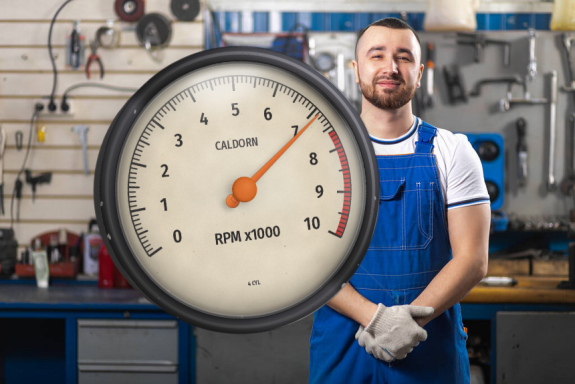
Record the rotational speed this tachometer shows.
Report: 7100 rpm
